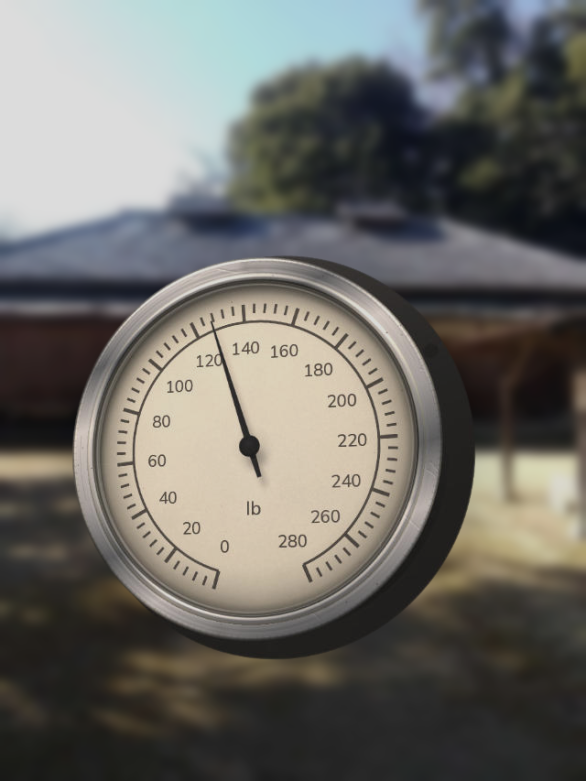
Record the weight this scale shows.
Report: 128 lb
